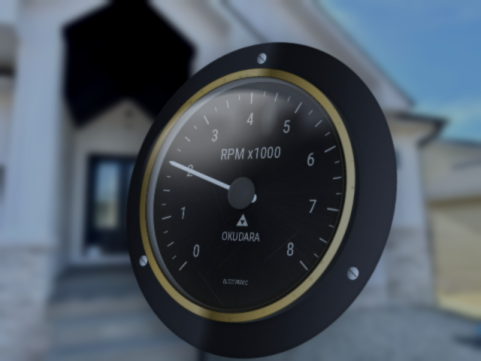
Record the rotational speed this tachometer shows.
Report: 2000 rpm
